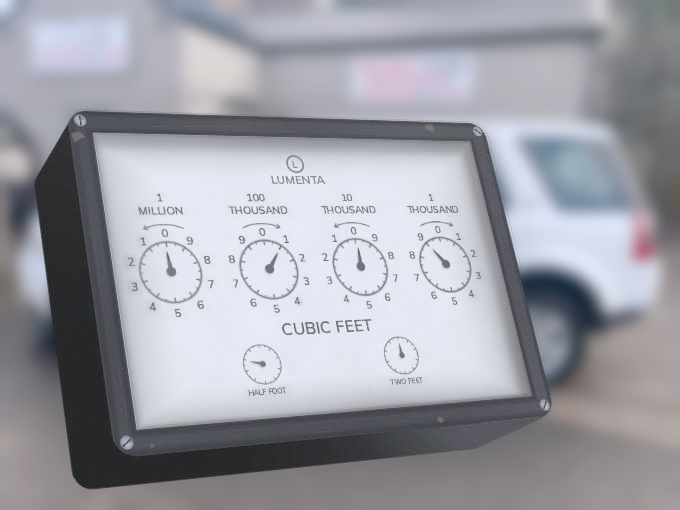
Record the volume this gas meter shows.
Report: 9900 ft³
